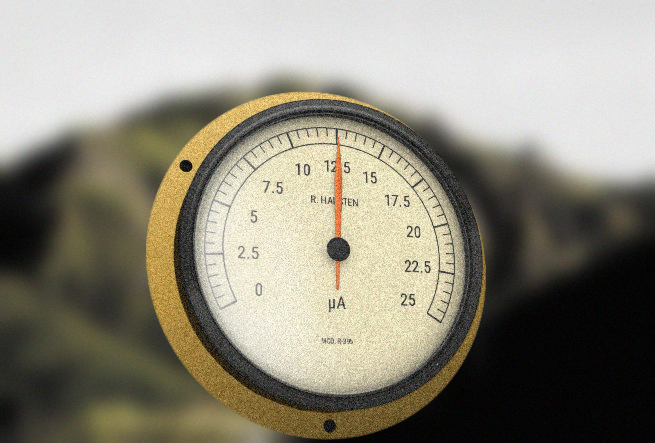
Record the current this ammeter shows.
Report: 12.5 µA
